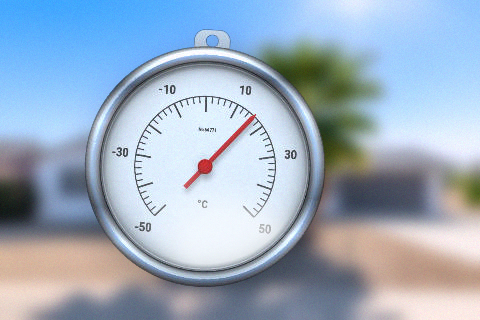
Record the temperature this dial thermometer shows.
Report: 16 °C
